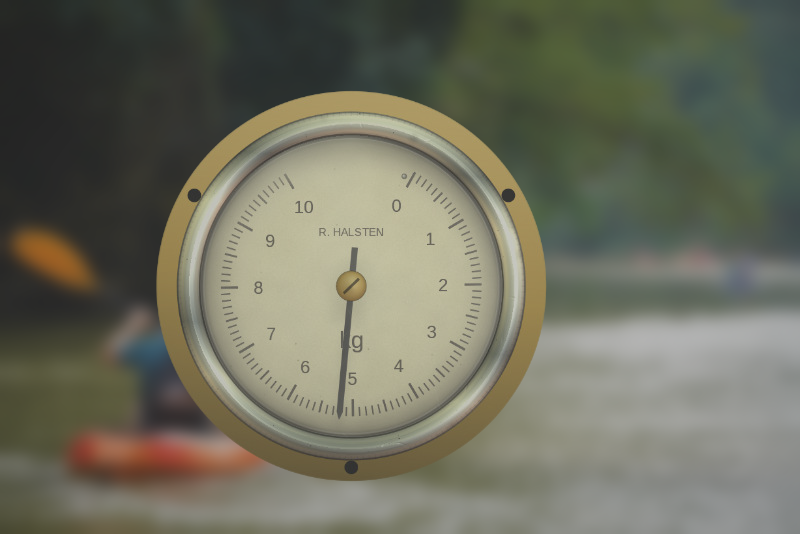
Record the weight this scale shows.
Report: 5.2 kg
